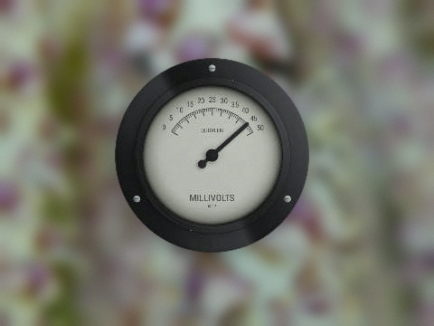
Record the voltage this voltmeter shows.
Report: 45 mV
